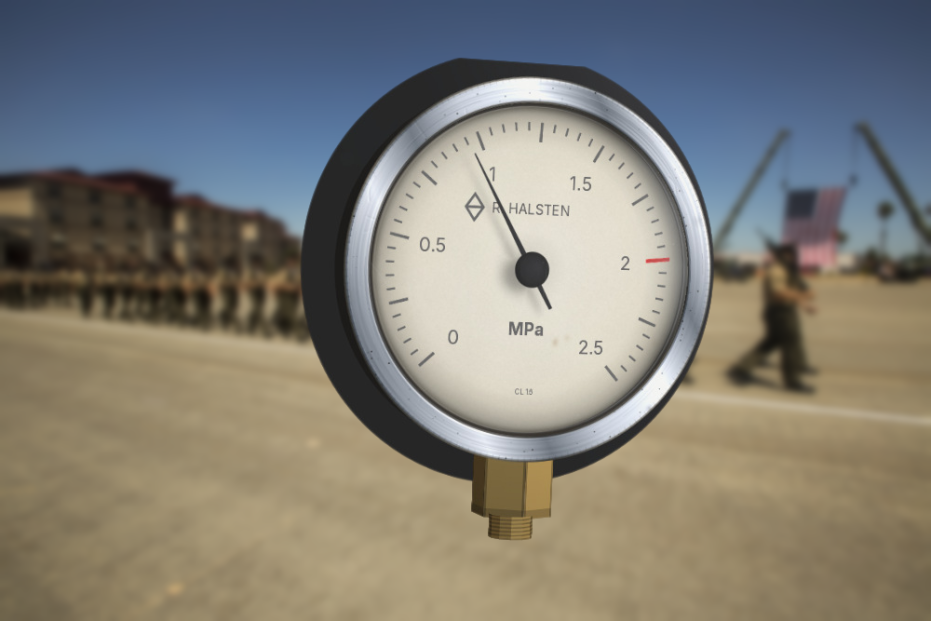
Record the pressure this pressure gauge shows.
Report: 0.95 MPa
